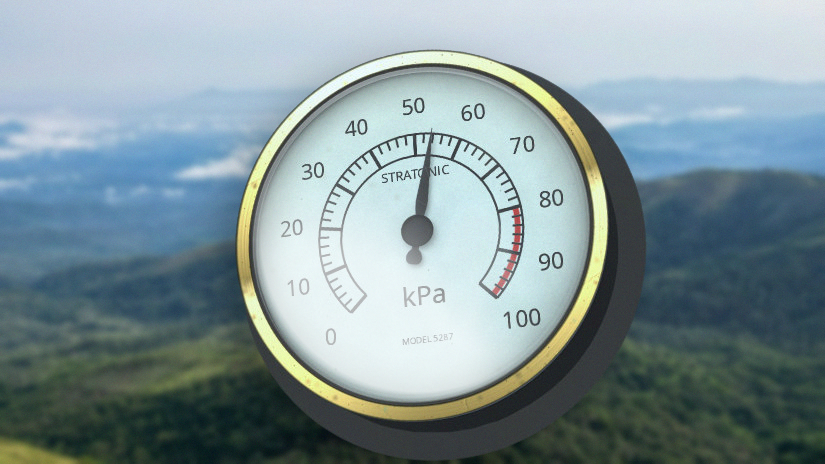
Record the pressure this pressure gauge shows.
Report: 54 kPa
